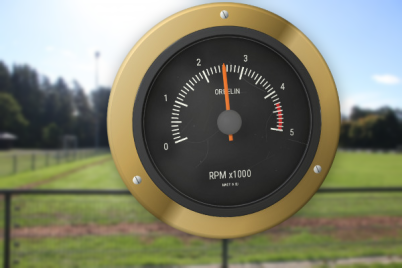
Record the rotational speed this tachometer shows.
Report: 2500 rpm
